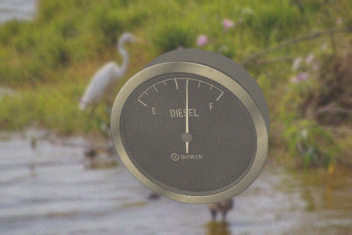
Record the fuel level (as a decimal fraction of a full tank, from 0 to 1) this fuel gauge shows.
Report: 0.625
